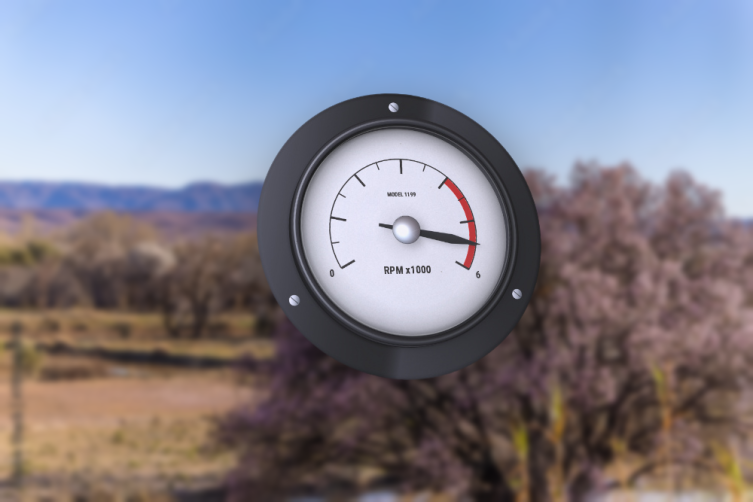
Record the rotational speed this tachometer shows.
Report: 5500 rpm
